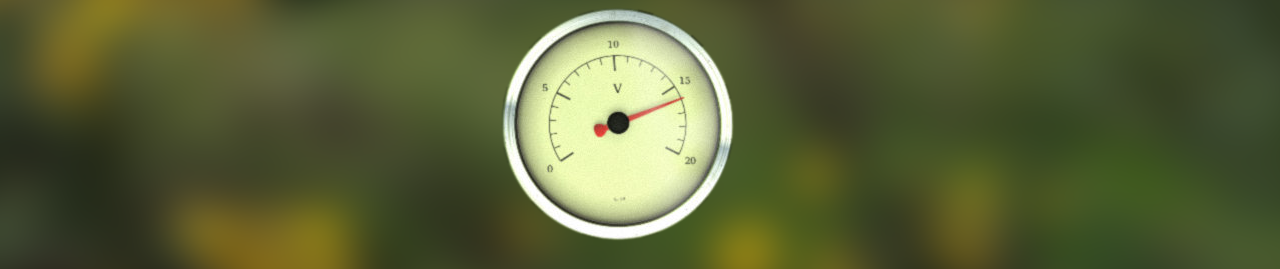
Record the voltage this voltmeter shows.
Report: 16 V
